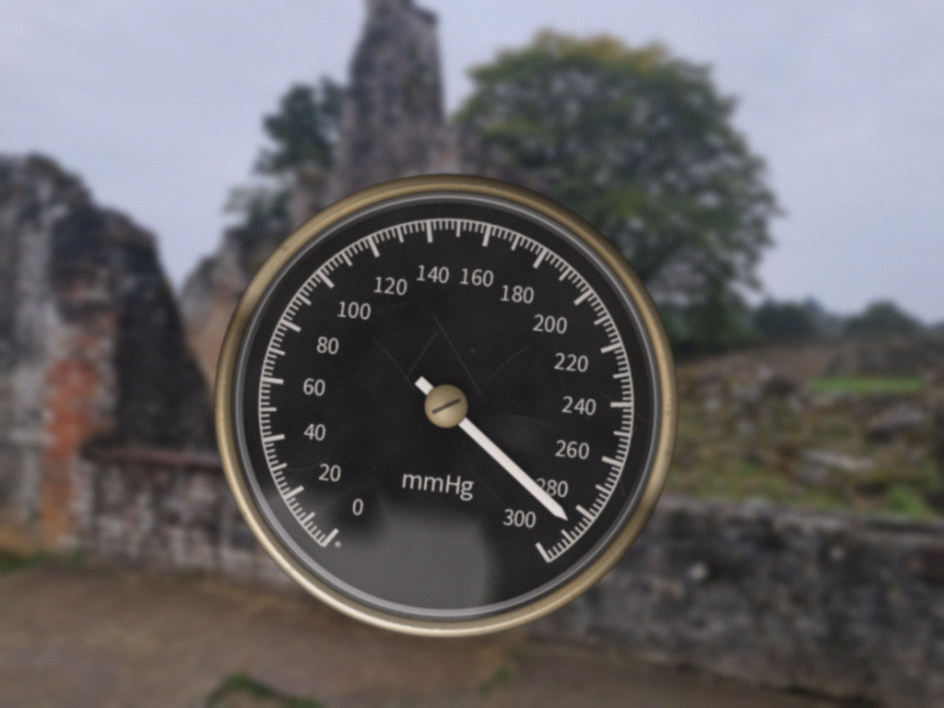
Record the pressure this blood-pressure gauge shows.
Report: 286 mmHg
